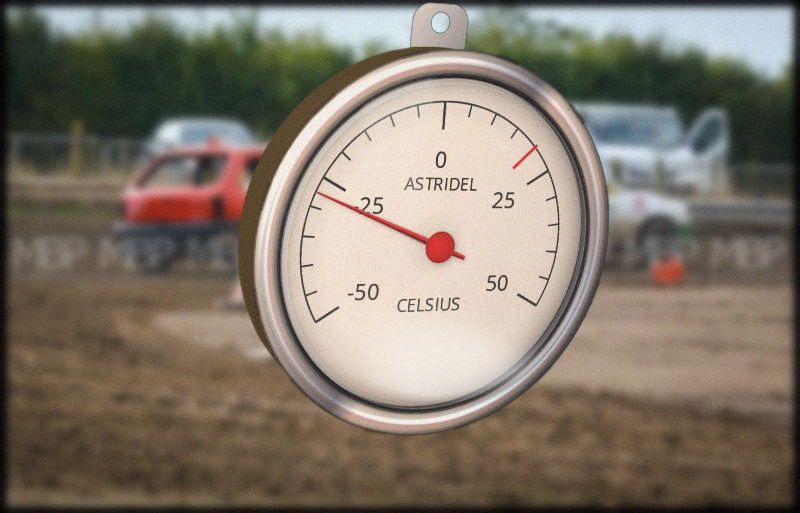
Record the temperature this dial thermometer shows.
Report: -27.5 °C
